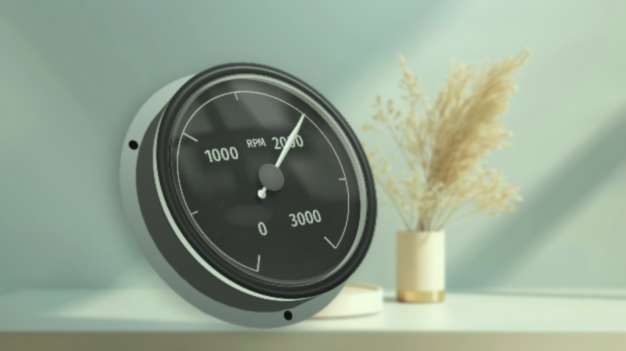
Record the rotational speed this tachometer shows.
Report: 2000 rpm
